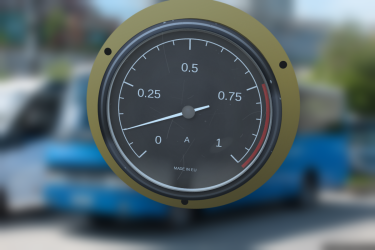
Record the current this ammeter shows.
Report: 0.1 A
